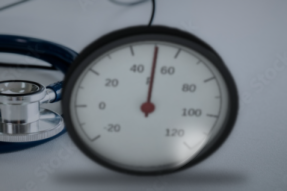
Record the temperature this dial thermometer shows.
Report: 50 °F
